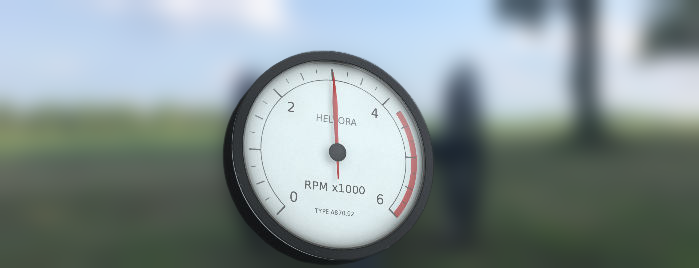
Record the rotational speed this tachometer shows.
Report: 3000 rpm
